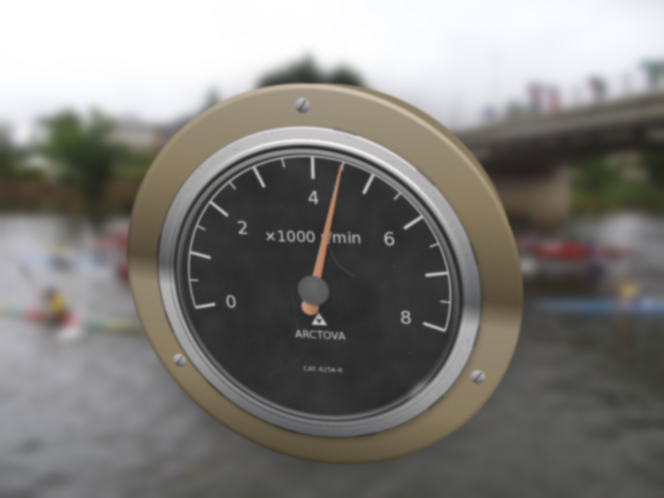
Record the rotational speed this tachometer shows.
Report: 4500 rpm
